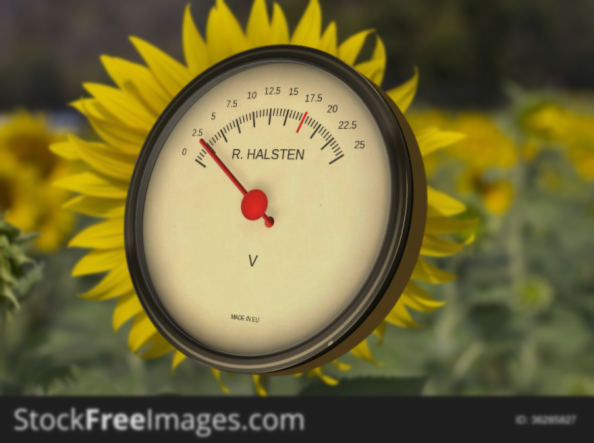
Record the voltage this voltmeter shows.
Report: 2.5 V
